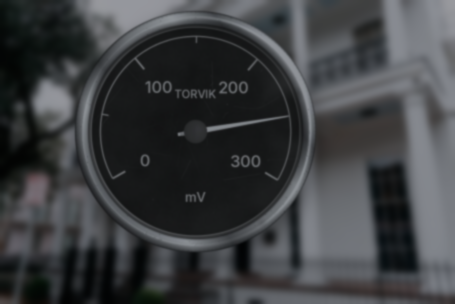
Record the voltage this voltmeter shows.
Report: 250 mV
